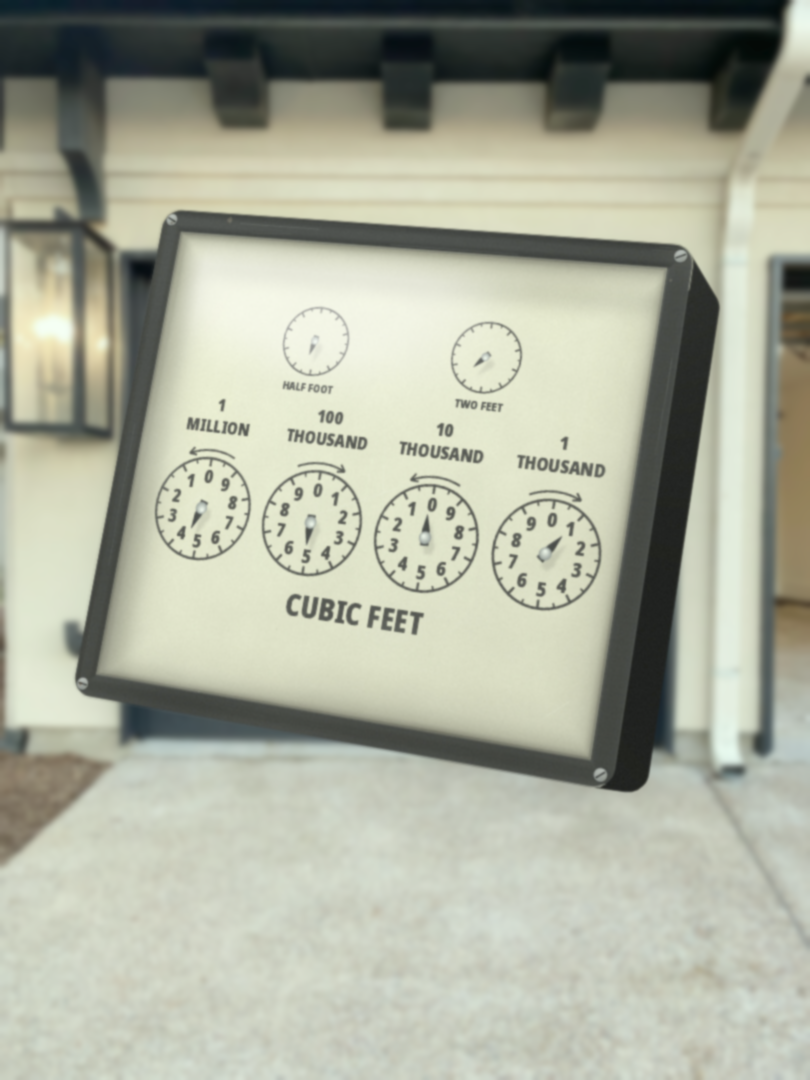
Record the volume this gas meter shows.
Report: 450100 ft³
